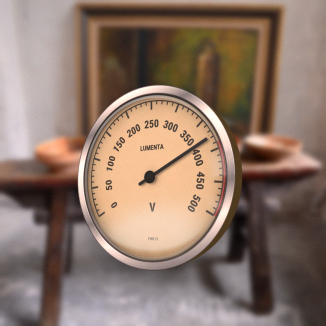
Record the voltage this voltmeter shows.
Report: 380 V
